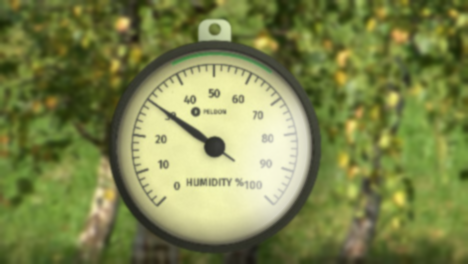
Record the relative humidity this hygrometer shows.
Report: 30 %
